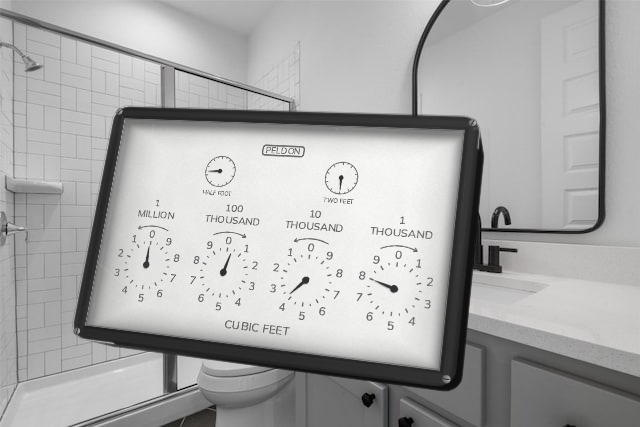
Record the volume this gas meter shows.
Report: 3800 ft³
